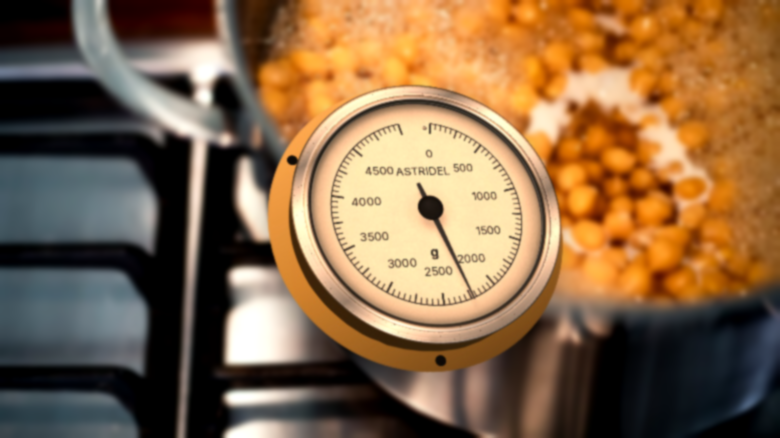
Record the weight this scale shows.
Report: 2250 g
